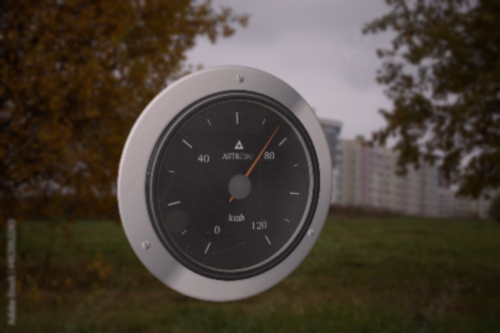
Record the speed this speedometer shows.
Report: 75 km/h
